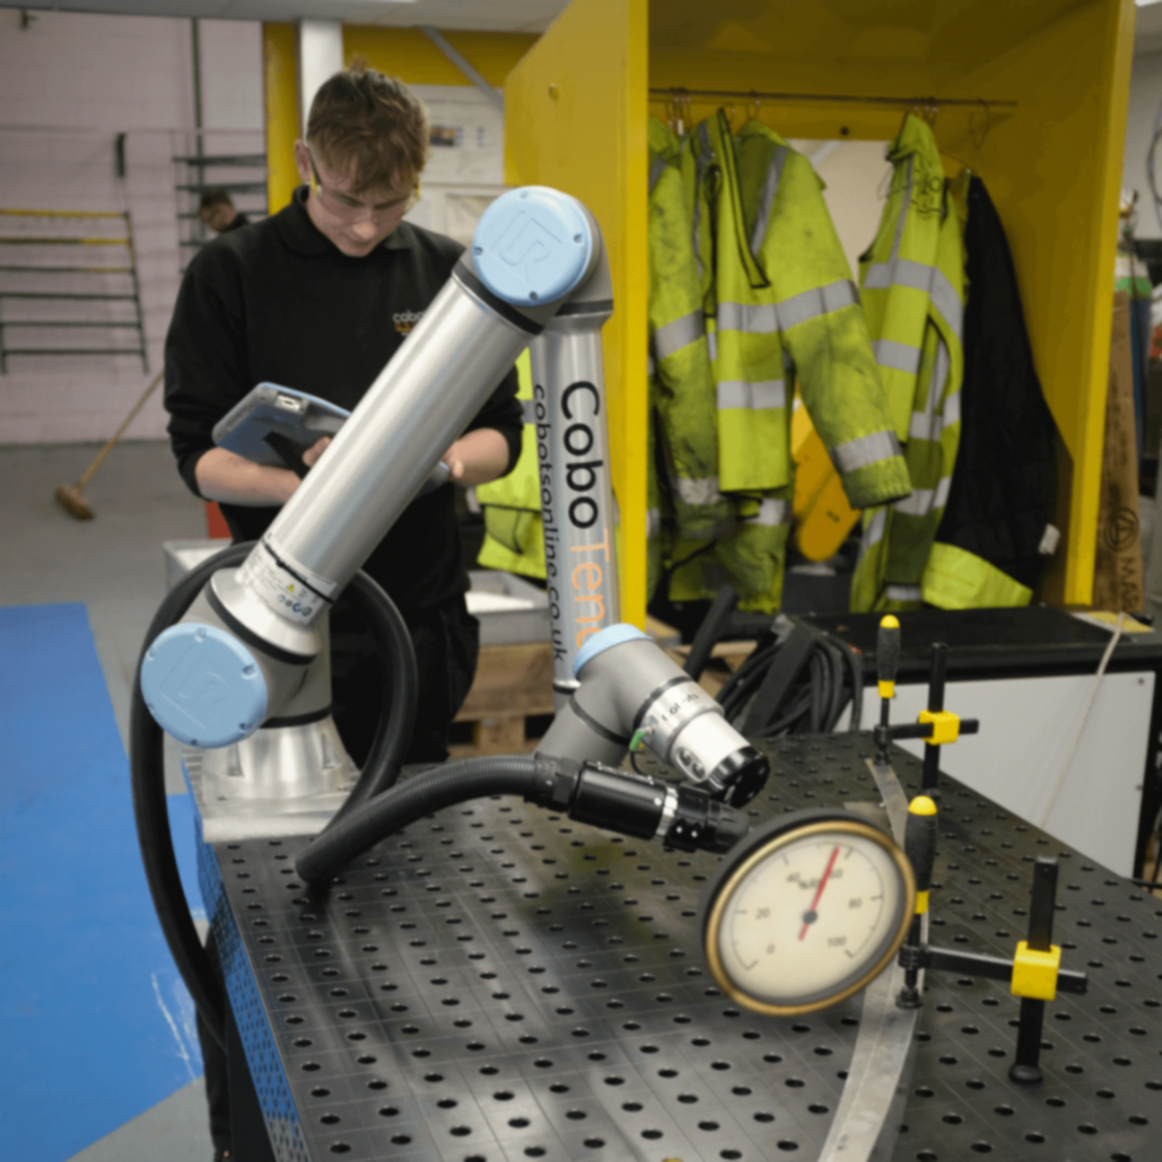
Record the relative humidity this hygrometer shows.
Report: 55 %
